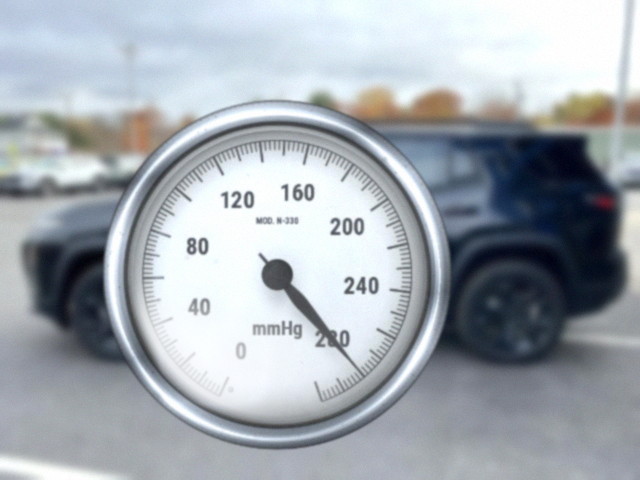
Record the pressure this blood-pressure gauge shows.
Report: 280 mmHg
